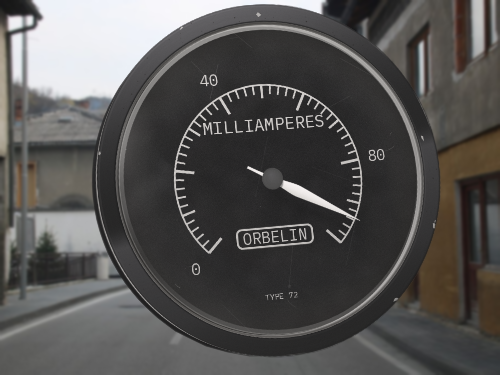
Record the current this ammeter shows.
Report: 94 mA
